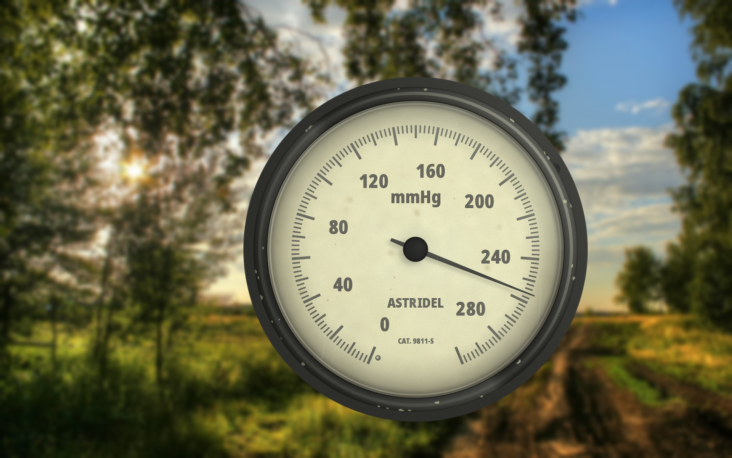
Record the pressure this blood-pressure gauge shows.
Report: 256 mmHg
